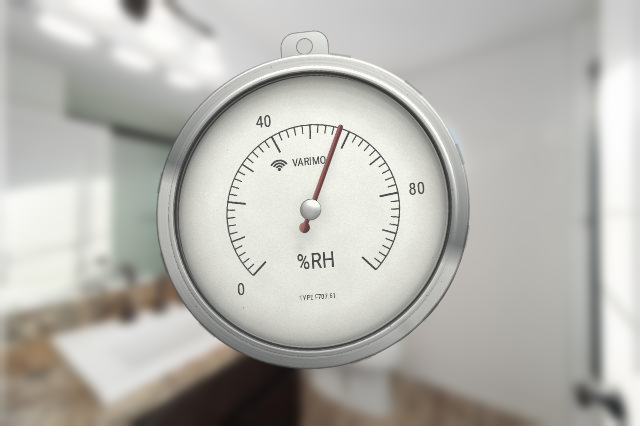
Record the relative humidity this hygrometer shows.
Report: 58 %
